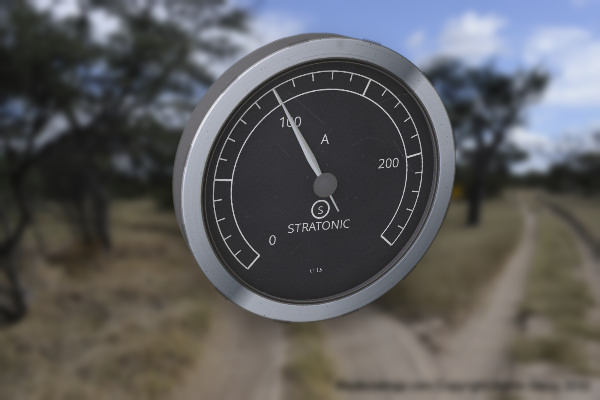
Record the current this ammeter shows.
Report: 100 A
